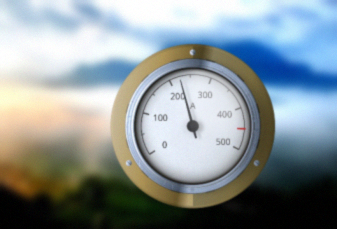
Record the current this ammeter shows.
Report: 225 A
